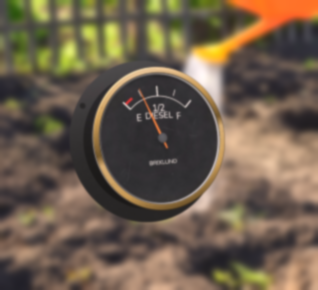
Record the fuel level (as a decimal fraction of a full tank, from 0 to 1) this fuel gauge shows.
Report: 0.25
